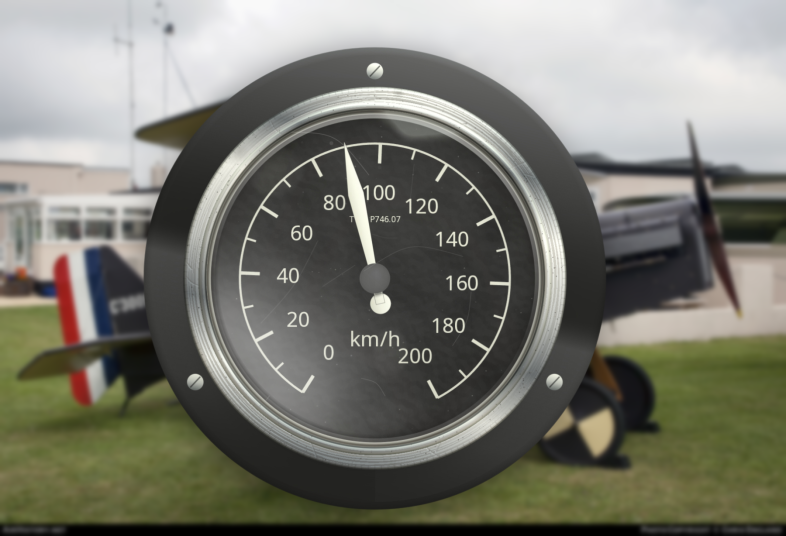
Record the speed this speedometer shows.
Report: 90 km/h
